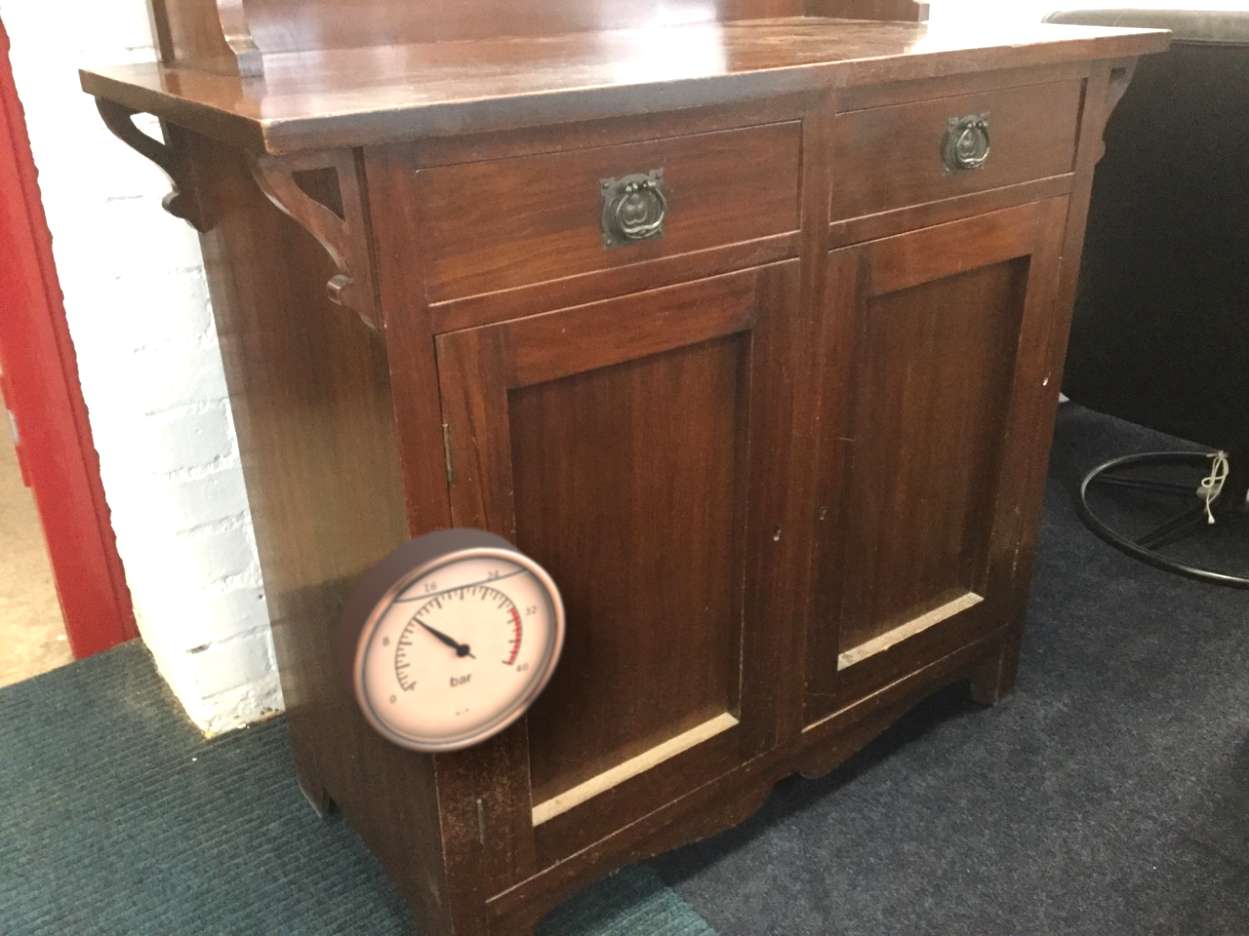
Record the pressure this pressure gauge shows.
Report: 12 bar
